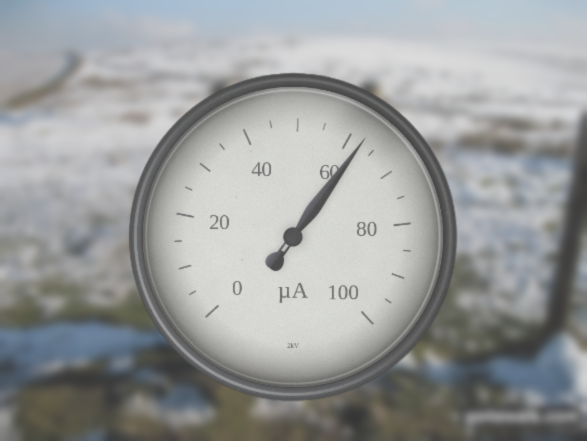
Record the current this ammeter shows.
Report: 62.5 µA
